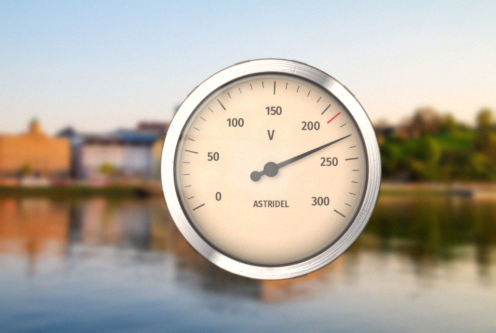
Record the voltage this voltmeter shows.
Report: 230 V
